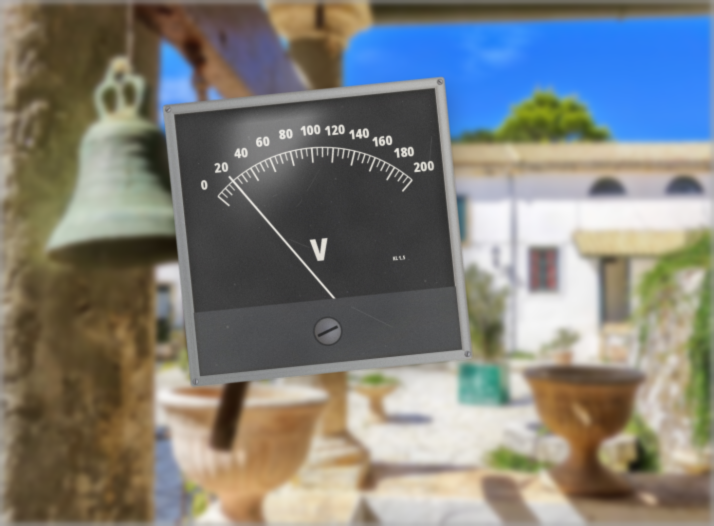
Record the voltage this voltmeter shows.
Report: 20 V
